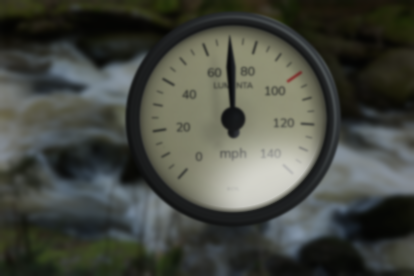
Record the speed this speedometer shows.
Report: 70 mph
